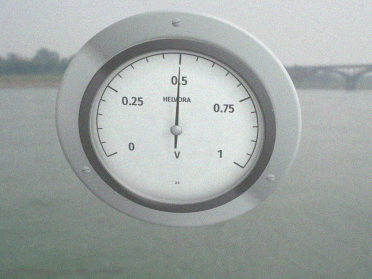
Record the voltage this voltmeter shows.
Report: 0.5 V
